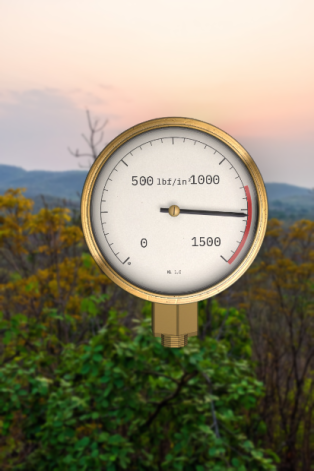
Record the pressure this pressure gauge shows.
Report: 1275 psi
